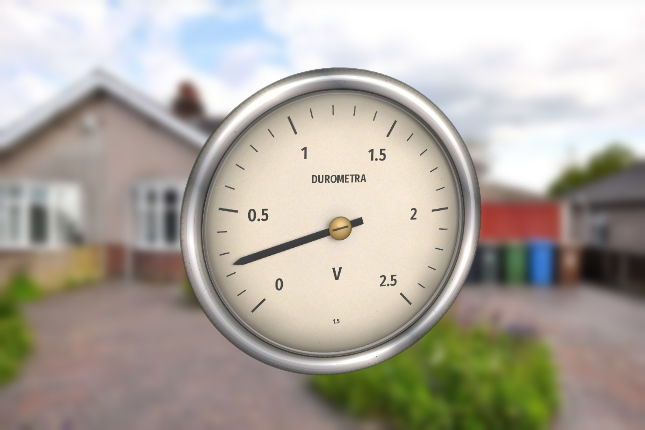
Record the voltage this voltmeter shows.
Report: 0.25 V
